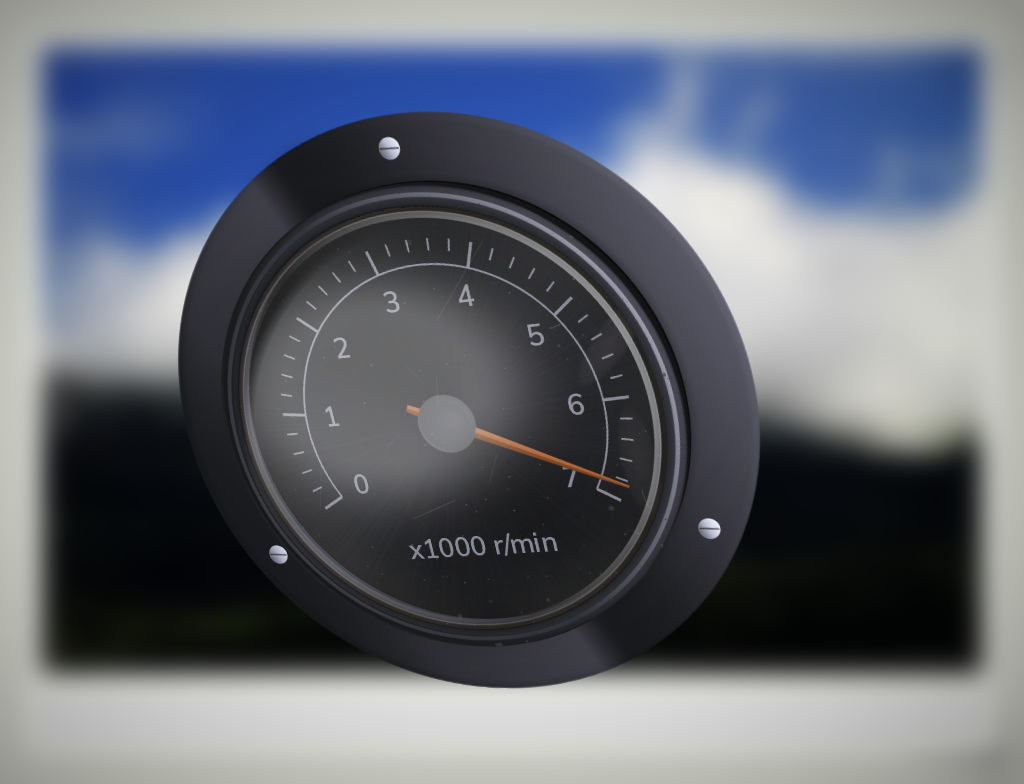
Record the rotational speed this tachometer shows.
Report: 6800 rpm
